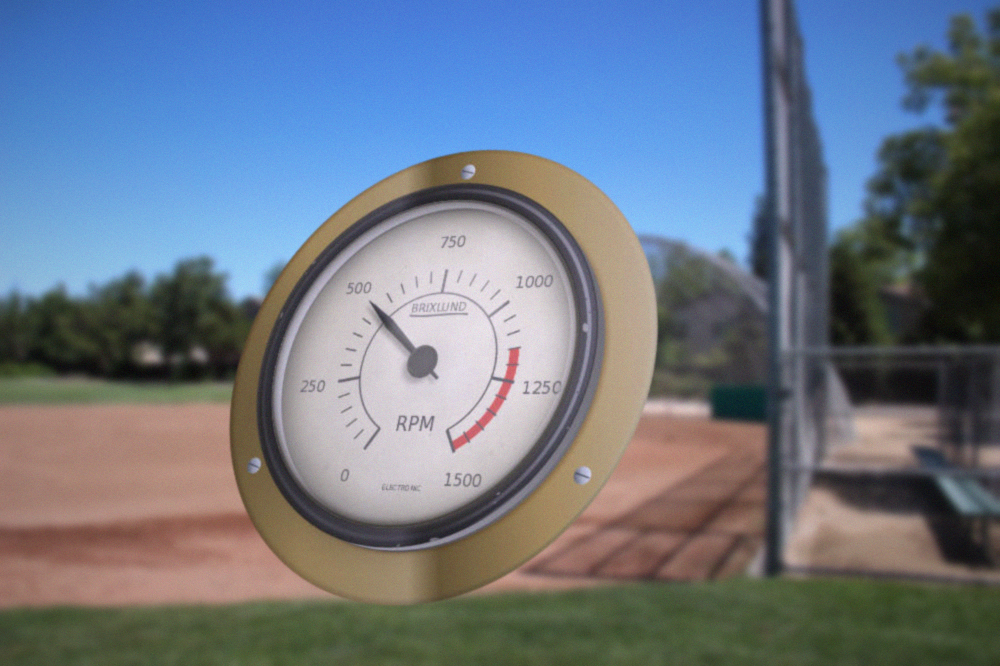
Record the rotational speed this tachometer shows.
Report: 500 rpm
